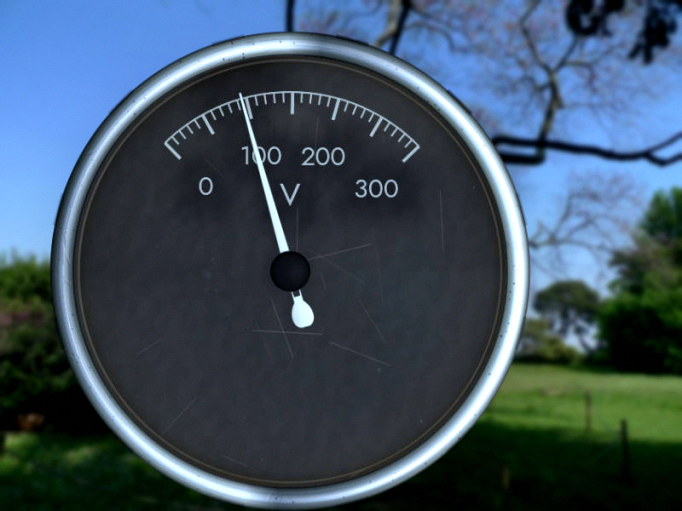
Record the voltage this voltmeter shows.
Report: 95 V
